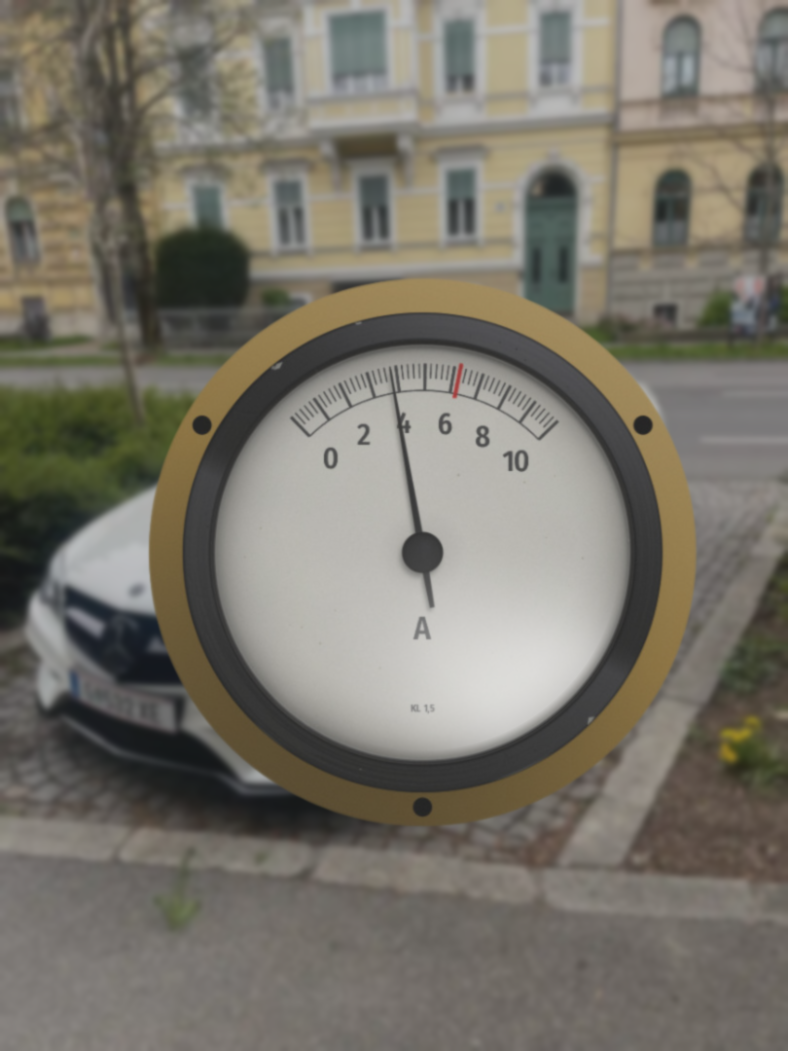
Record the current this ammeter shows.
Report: 3.8 A
